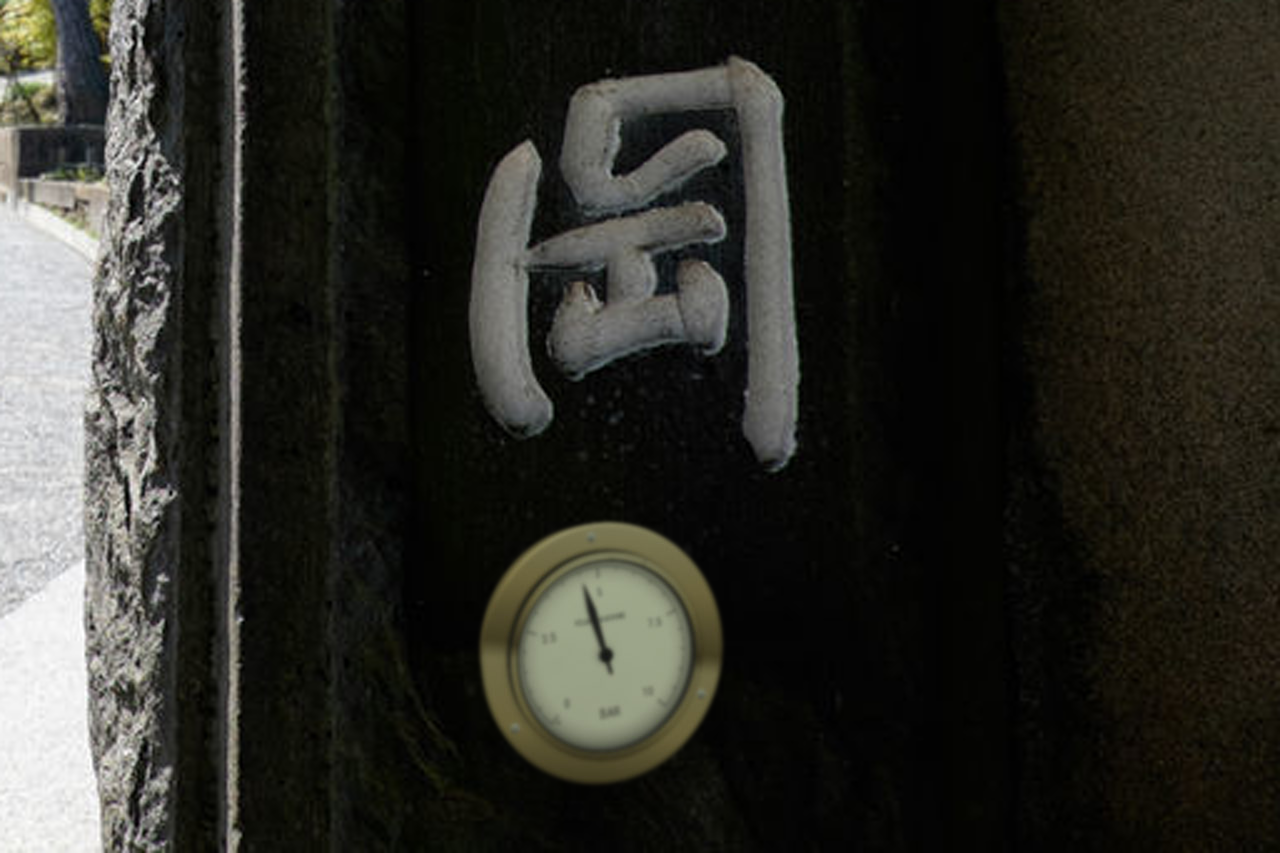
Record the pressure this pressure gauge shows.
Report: 4.5 bar
